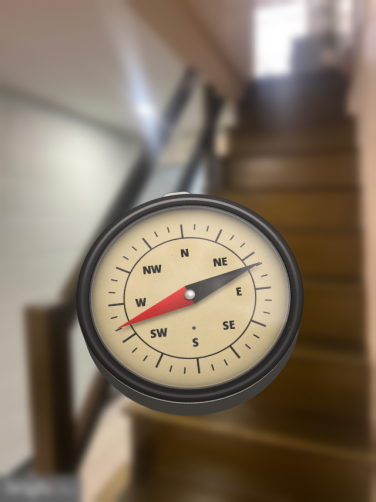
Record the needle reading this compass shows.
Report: 250 °
